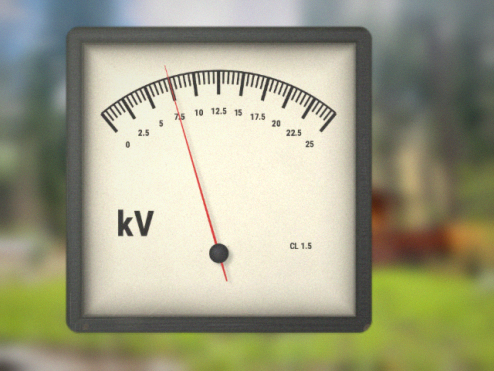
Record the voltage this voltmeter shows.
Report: 7.5 kV
